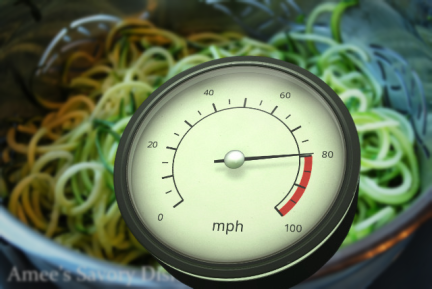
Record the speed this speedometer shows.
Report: 80 mph
